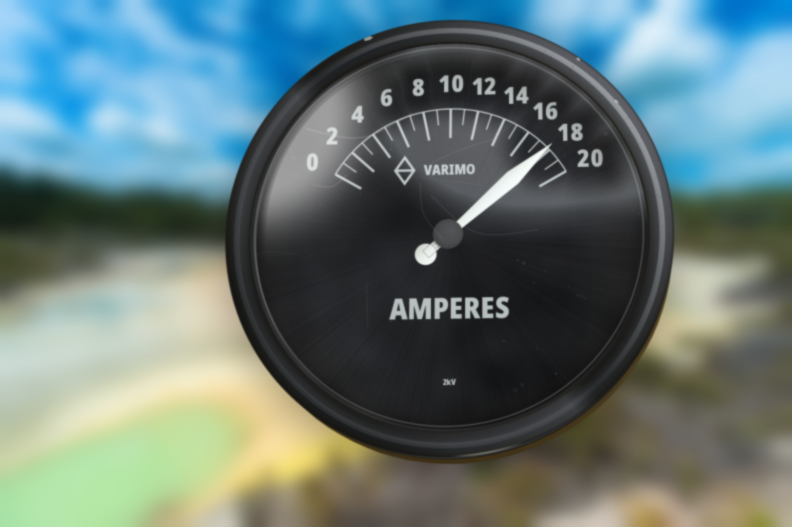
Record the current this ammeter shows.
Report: 18 A
